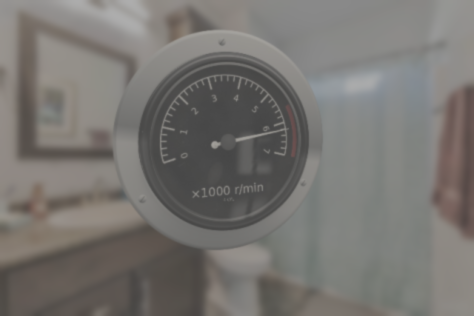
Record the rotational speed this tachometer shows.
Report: 6200 rpm
